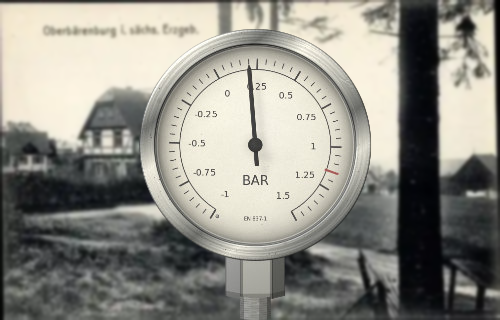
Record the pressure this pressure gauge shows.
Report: 0.2 bar
